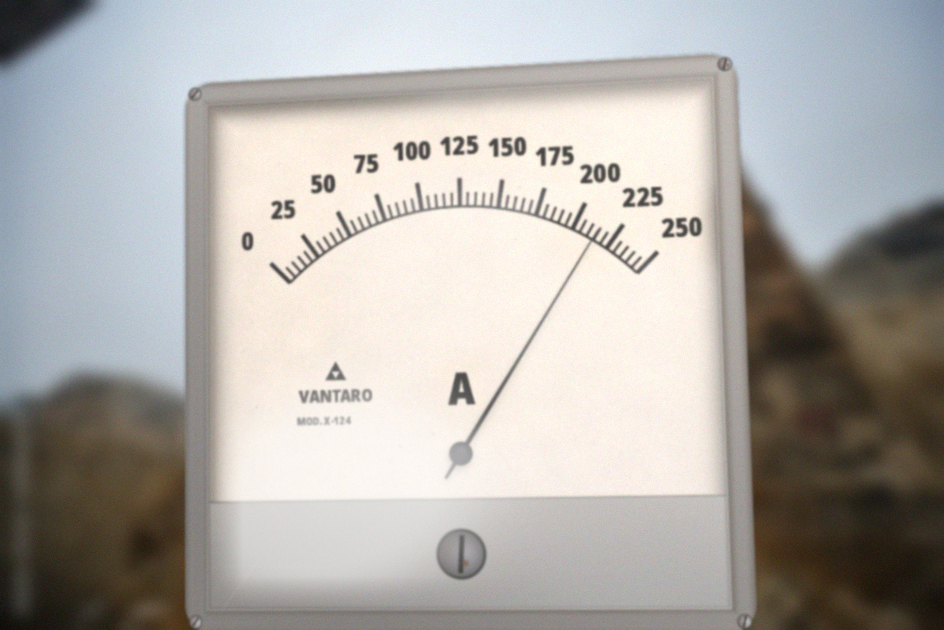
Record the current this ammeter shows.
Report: 215 A
